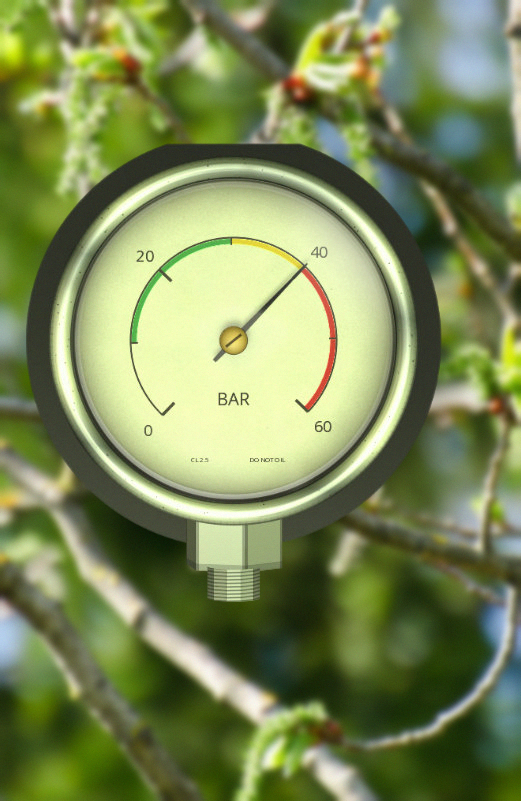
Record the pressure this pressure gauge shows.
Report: 40 bar
